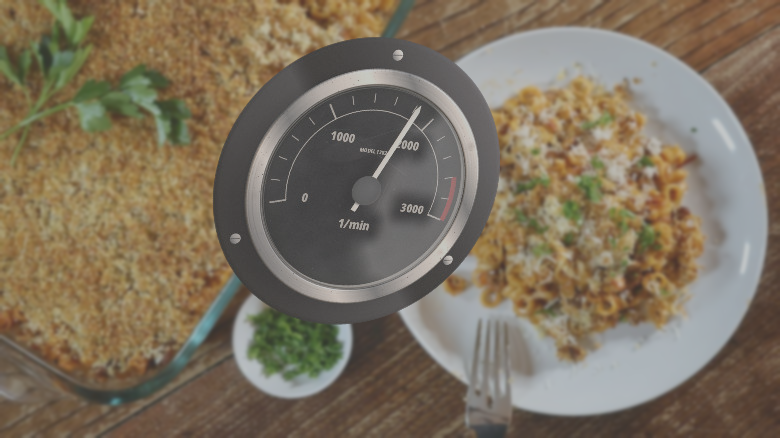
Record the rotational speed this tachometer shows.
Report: 1800 rpm
